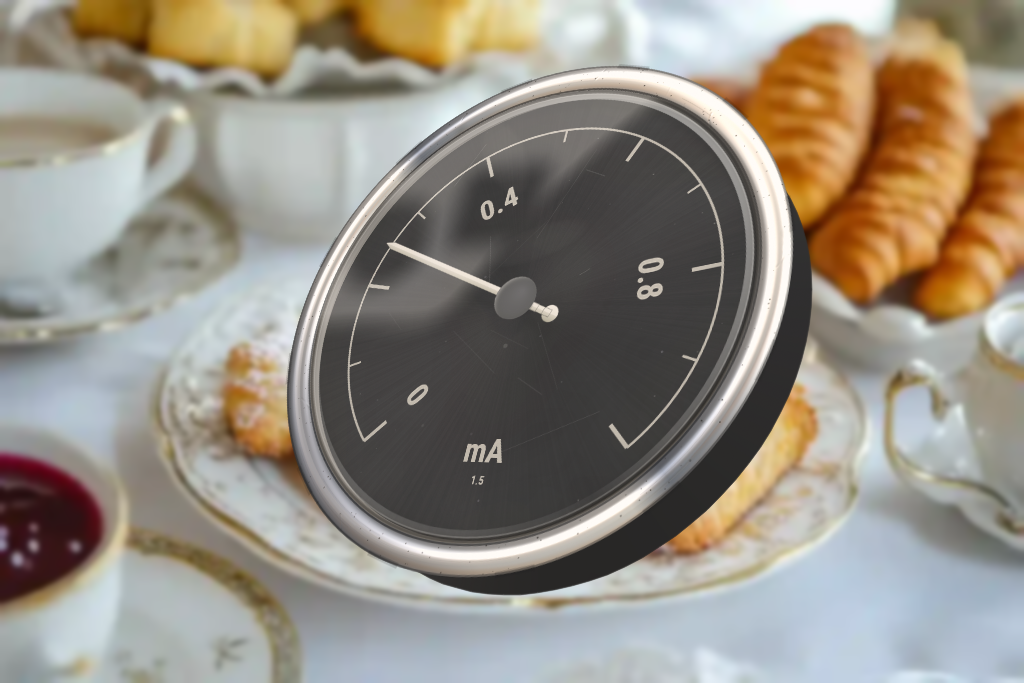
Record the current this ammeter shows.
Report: 0.25 mA
